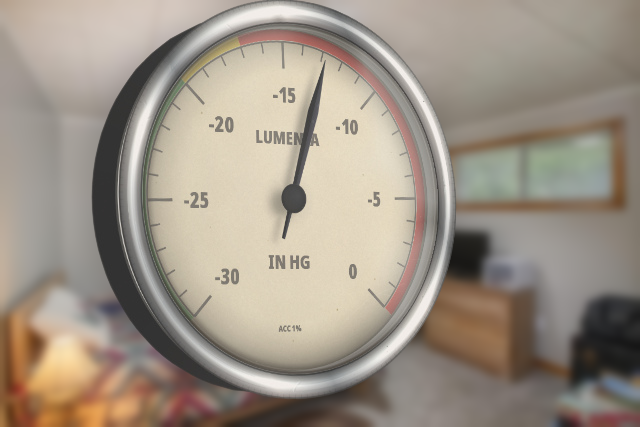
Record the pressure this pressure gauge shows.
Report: -13 inHg
